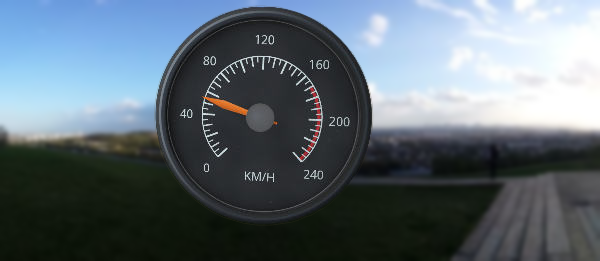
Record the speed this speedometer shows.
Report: 55 km/h
